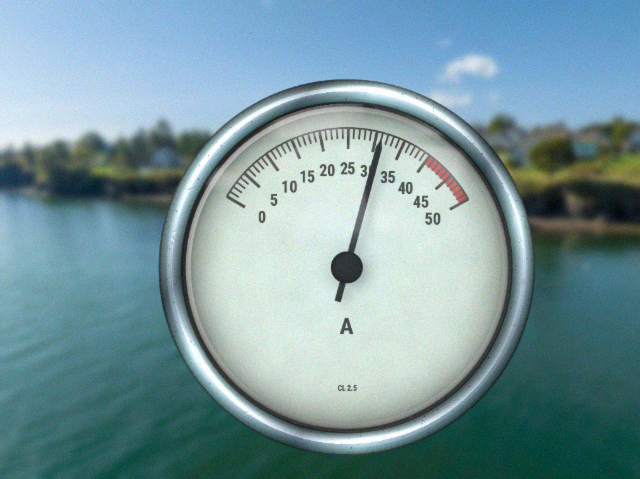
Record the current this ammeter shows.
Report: 31 A
